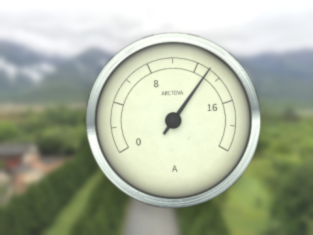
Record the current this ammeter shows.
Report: 13 A
